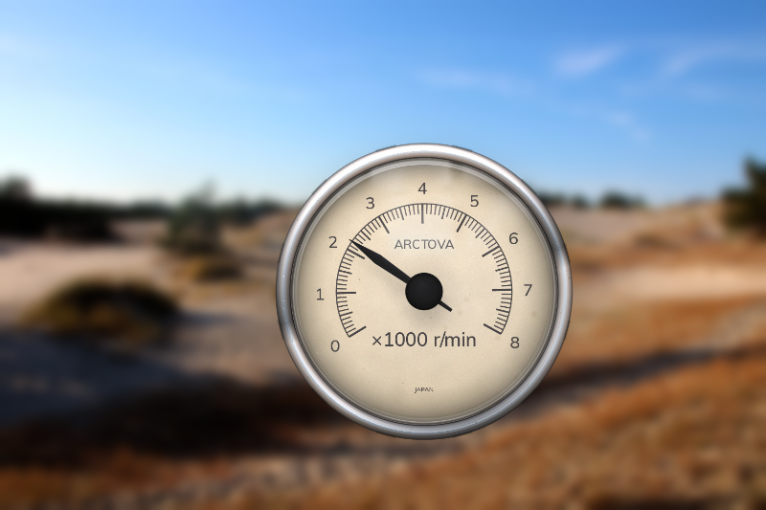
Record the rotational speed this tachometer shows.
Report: 2200 rpm
